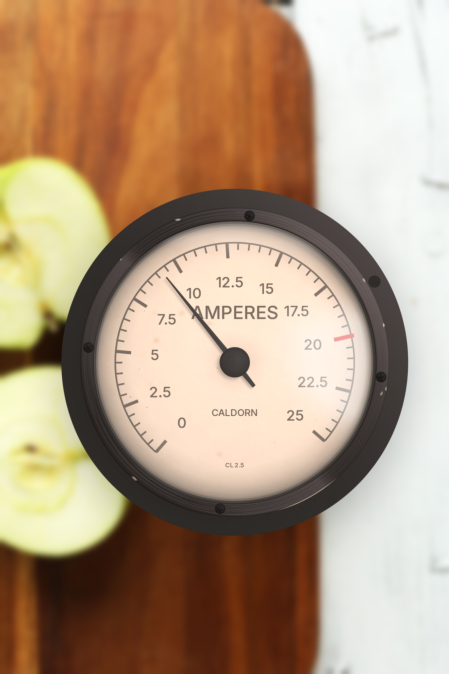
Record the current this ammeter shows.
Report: 9.25 A
